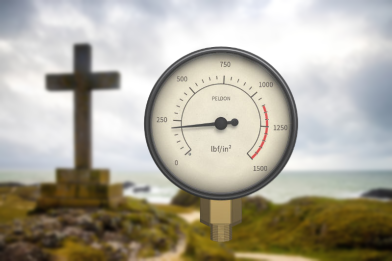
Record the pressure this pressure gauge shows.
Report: 200 psi
